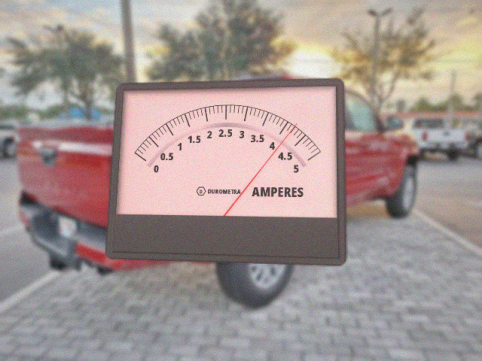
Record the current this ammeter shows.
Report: 4.2 A
